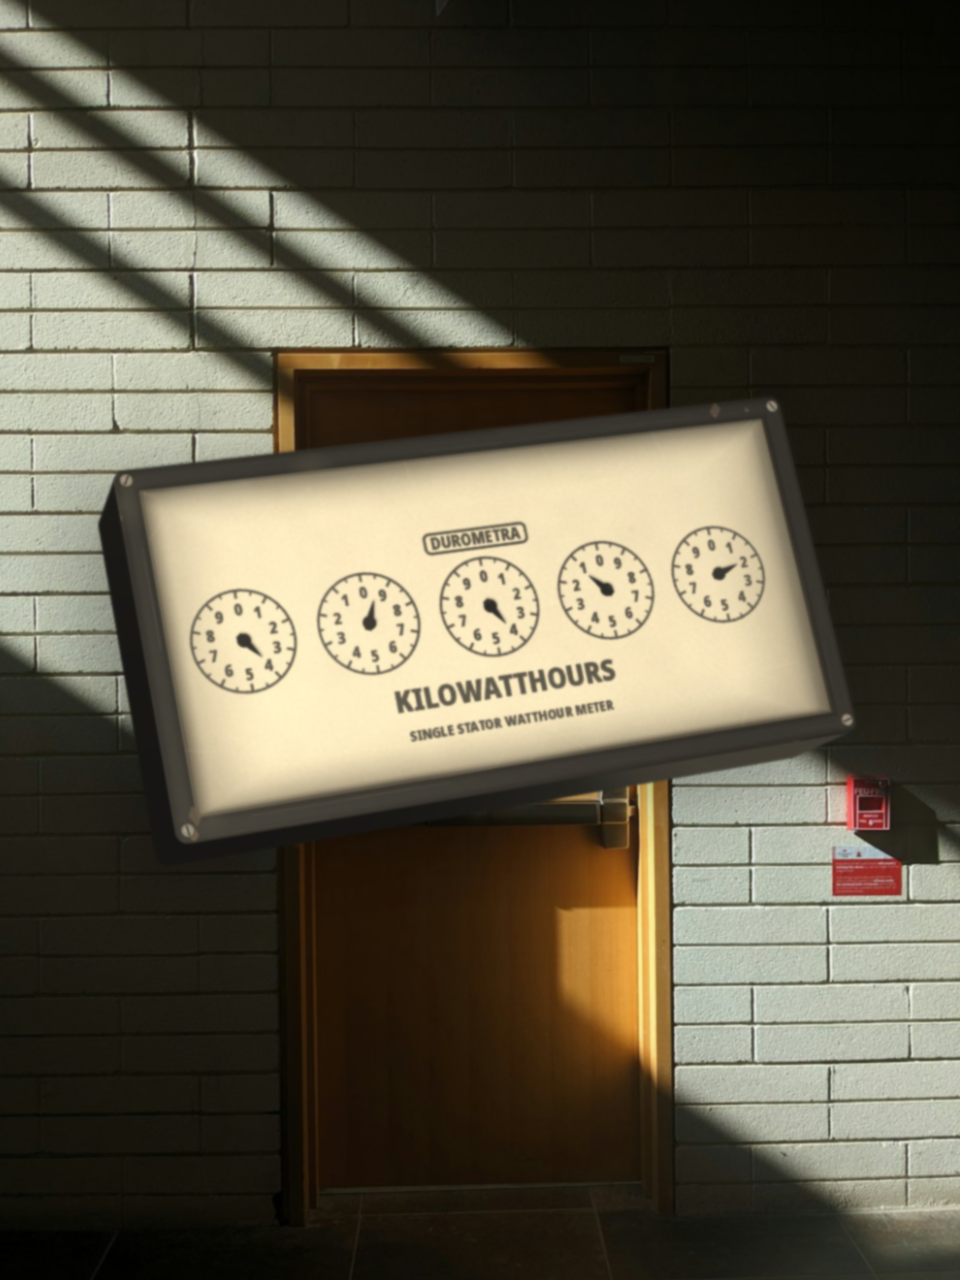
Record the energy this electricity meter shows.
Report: 39412 kWh
